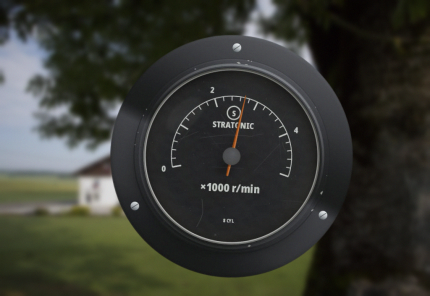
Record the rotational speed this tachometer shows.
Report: 2700 rpm
